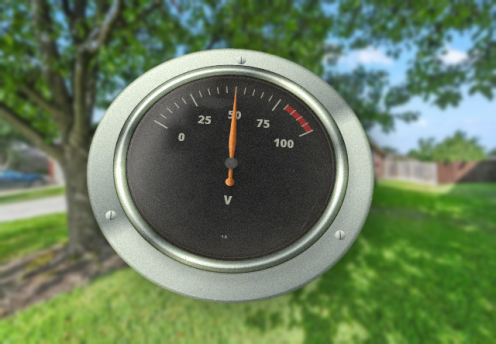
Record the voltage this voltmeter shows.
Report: 50 V
